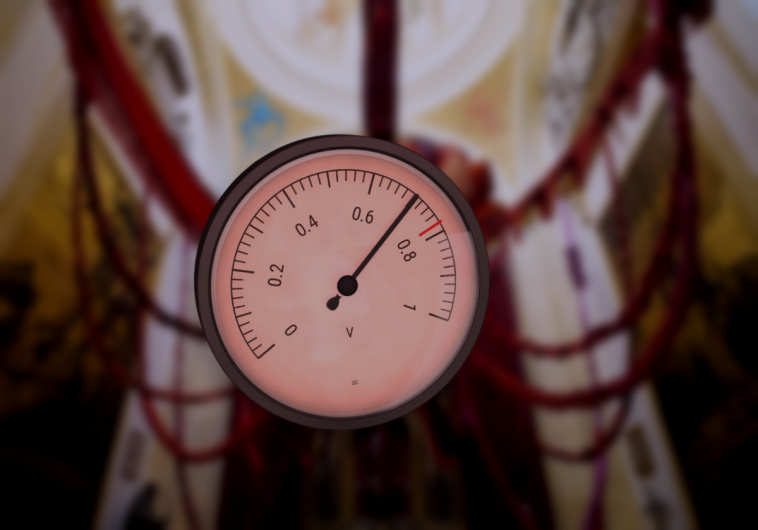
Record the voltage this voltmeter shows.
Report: 0.7 V
